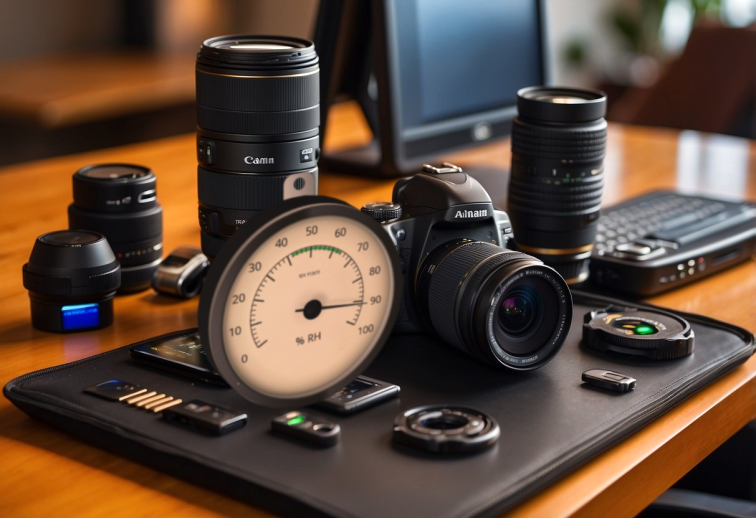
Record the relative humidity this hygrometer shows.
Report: 90 %
